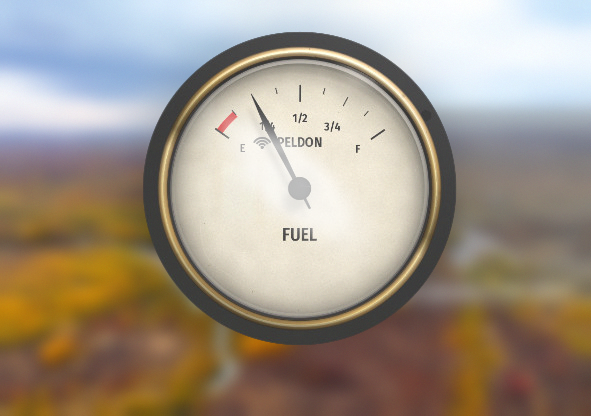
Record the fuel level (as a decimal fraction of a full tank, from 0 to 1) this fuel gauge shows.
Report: 0.25
